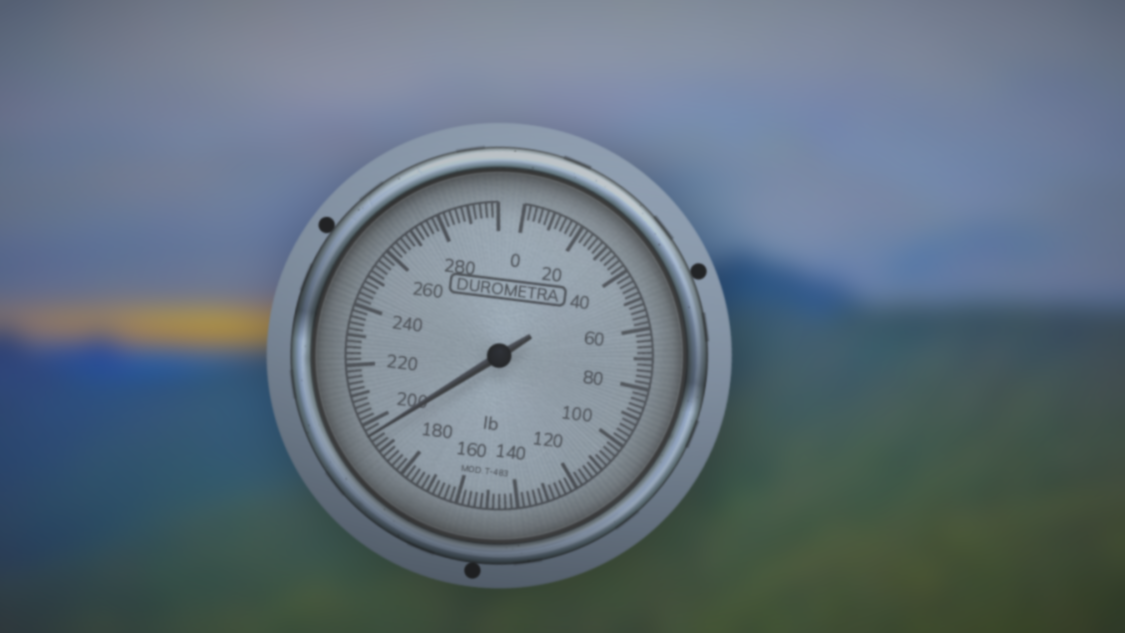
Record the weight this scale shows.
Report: 196 lb
